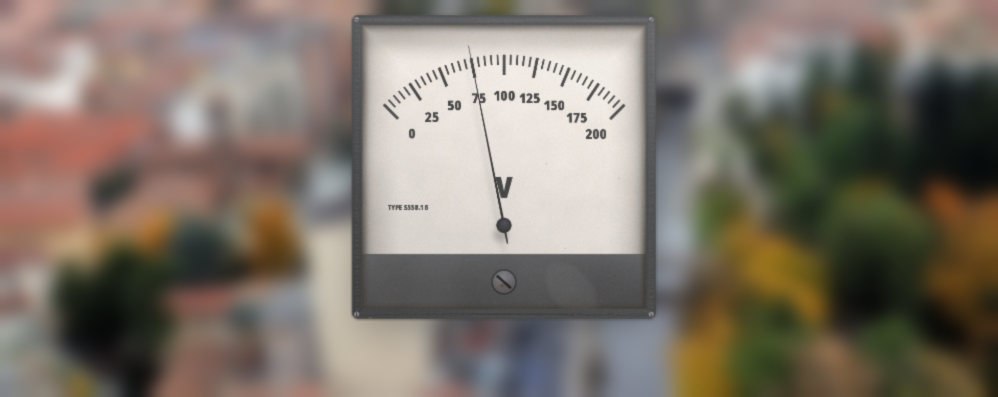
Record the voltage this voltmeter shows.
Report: 75 V
